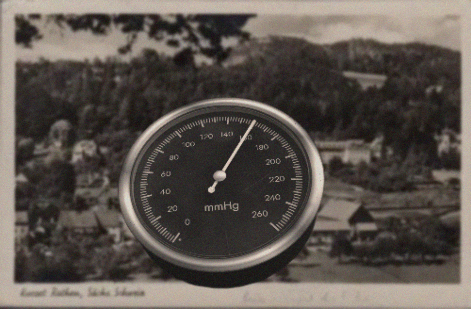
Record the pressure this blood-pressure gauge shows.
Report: 160 mmHg
